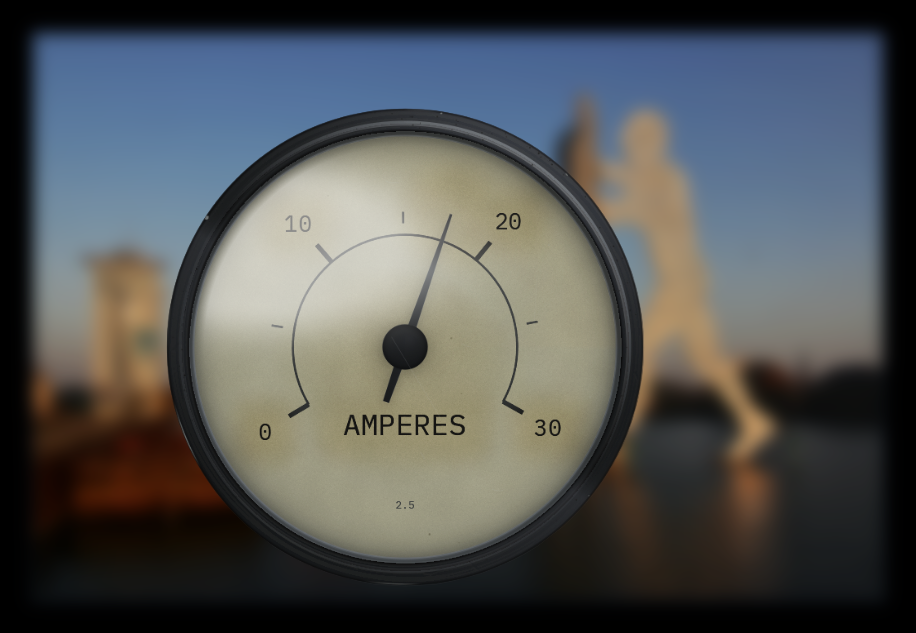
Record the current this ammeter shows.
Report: 17.5 A
